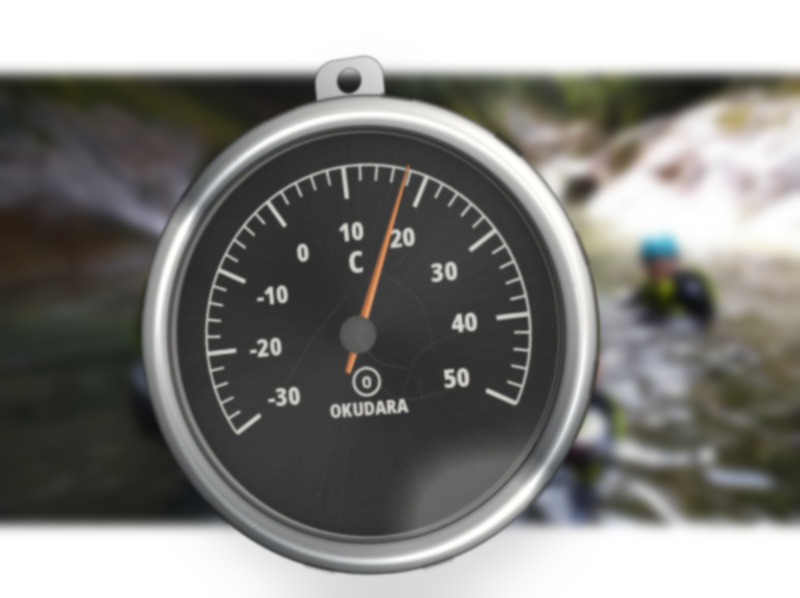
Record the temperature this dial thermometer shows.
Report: 18 °C
